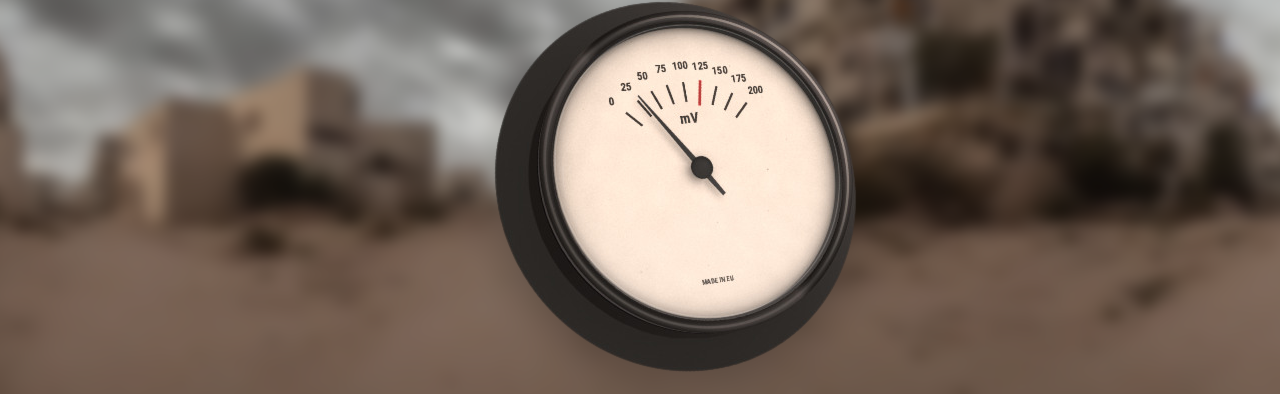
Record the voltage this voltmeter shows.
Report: 25 mV
